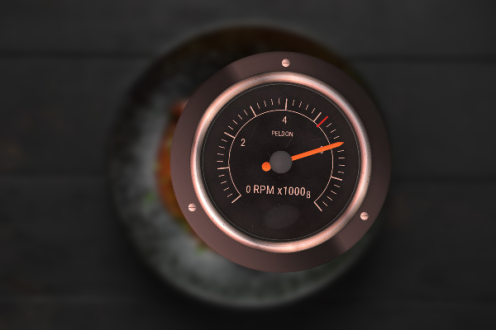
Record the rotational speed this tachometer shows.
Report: 6000 rpm
